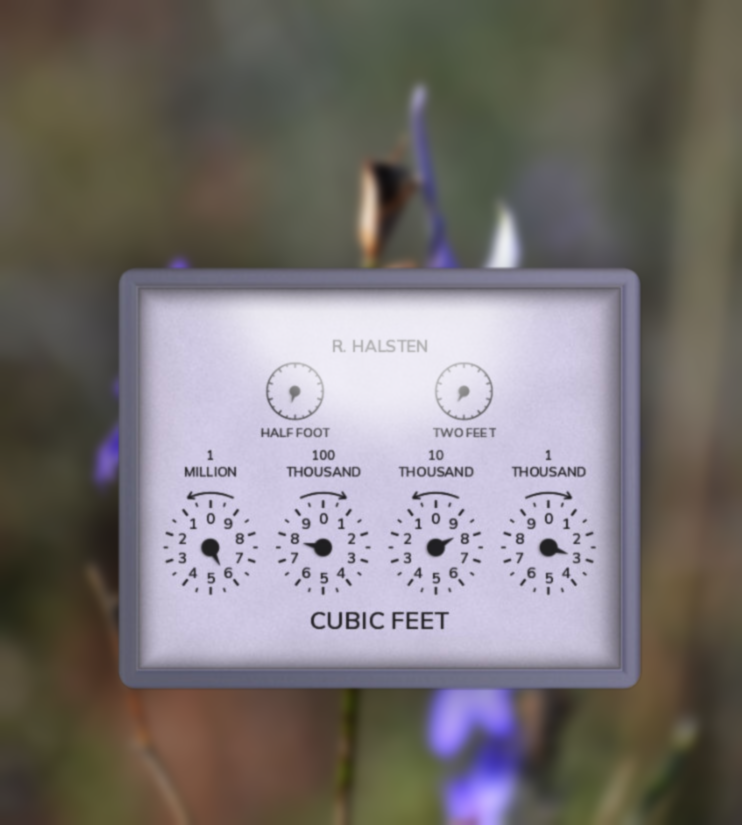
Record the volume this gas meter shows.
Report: 578300 ft³
